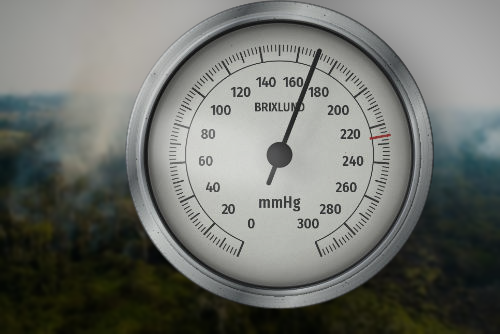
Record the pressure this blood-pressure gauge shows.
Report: 170 mmHg
